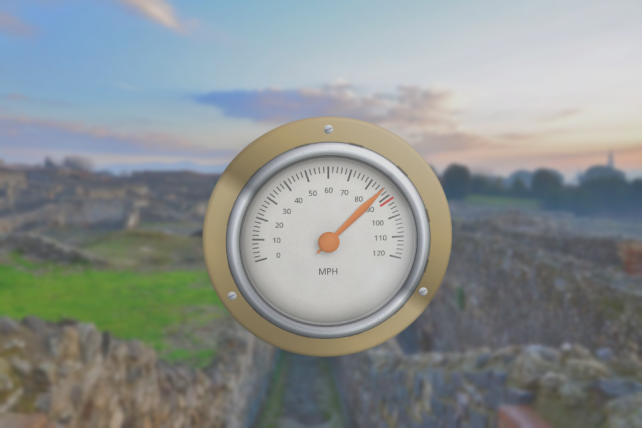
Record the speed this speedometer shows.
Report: 86 mph
